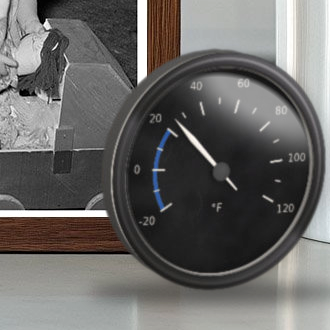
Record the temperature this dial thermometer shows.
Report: 25 °F
